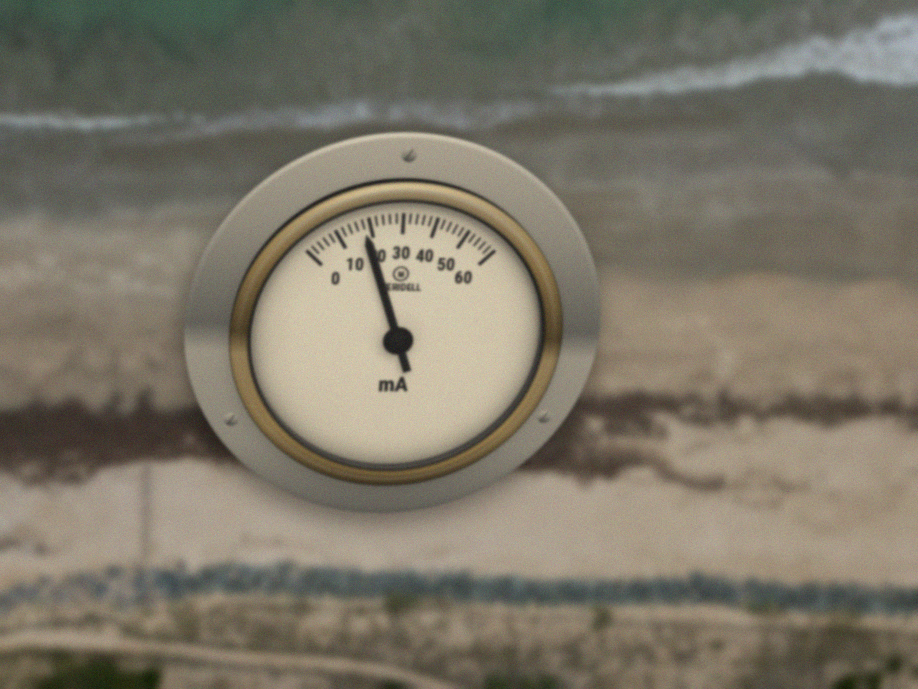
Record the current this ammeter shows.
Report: 18 mA
